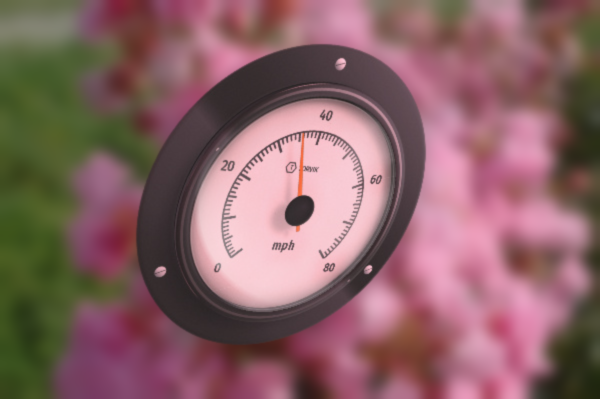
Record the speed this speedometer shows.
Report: 35 mph
